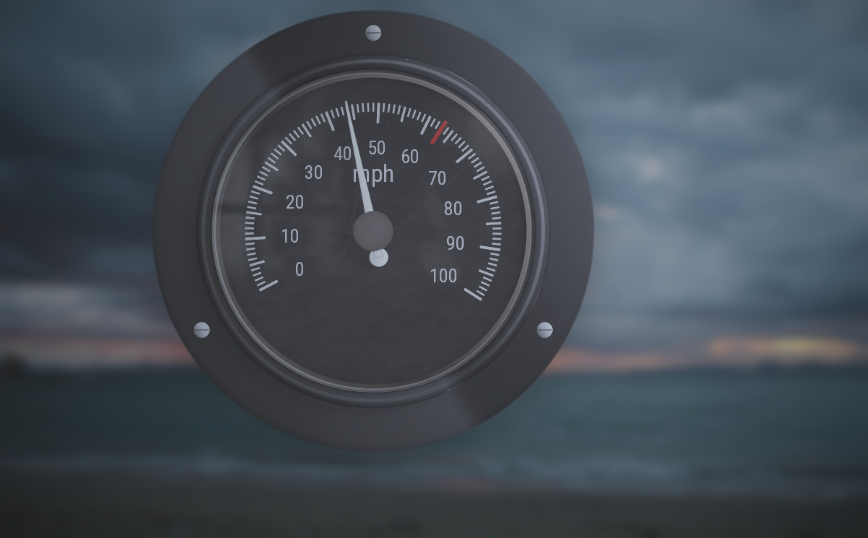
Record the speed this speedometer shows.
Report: 44 mph
